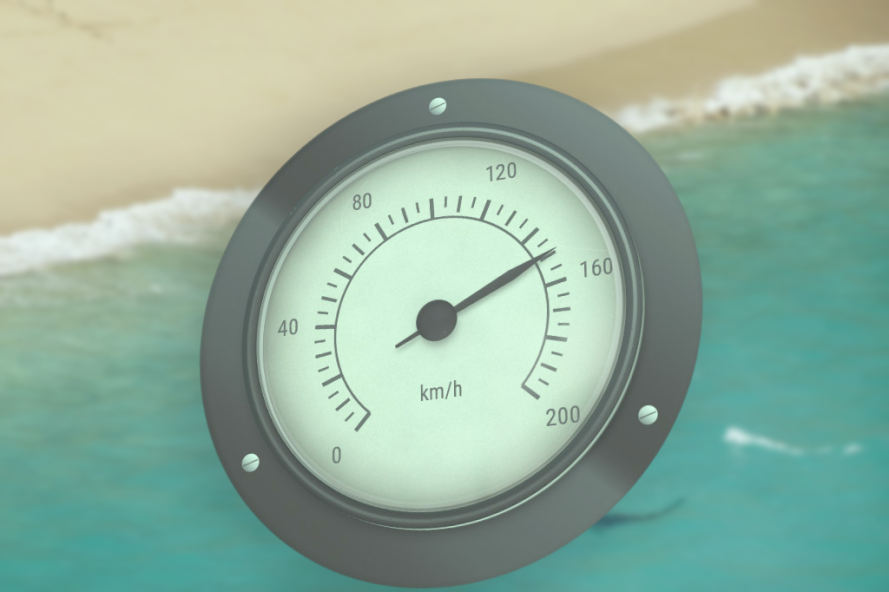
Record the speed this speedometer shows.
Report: 150 km/h
